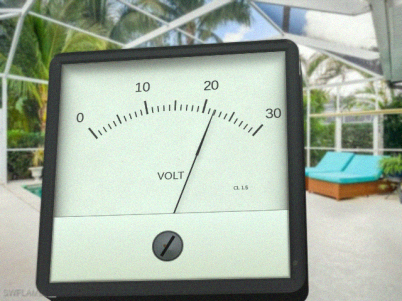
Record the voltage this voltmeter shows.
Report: 22 V
